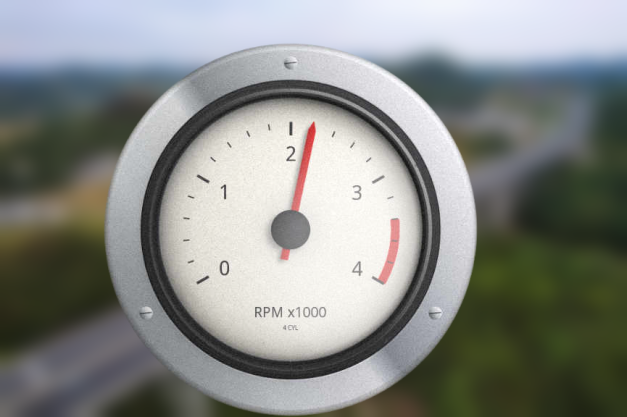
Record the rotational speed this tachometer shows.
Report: 2200 rpm
